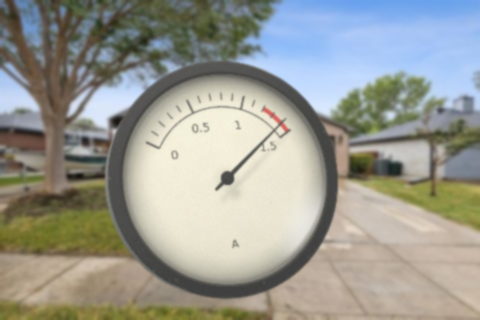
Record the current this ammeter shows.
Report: 1.4 A
